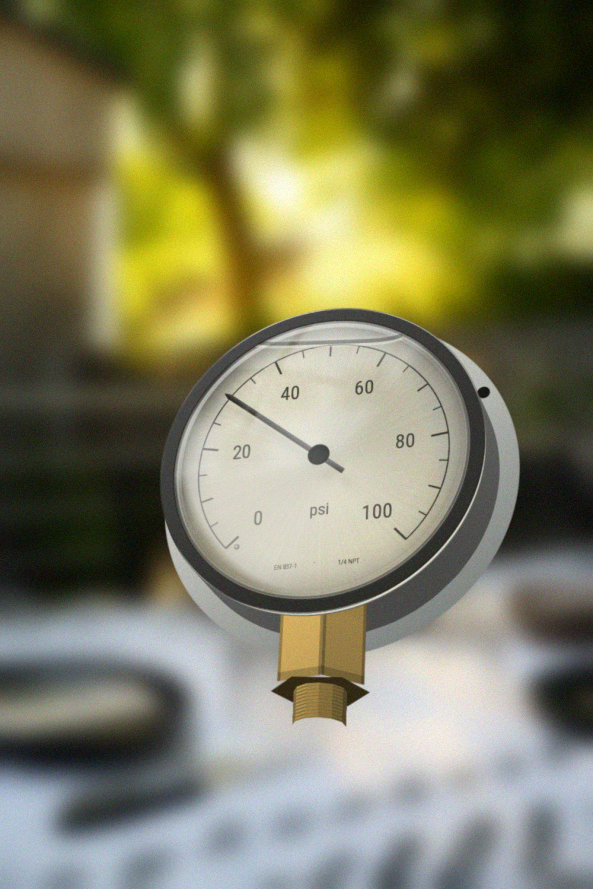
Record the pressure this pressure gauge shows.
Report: 30 psi
